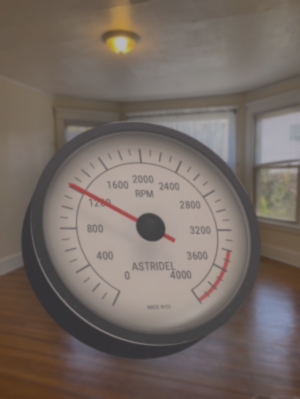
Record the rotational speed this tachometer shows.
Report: 1200 rpm
